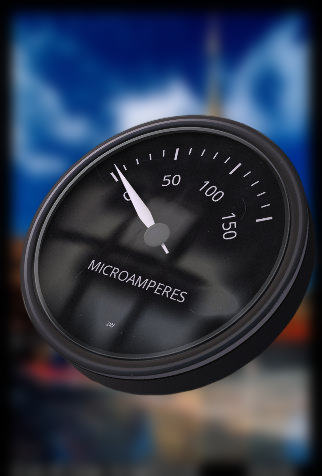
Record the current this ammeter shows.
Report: 5 µA
